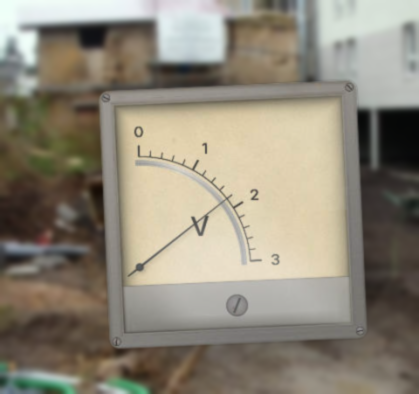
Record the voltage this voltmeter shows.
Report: 1.8 V
